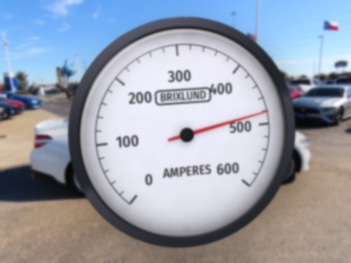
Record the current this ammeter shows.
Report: 480 A
